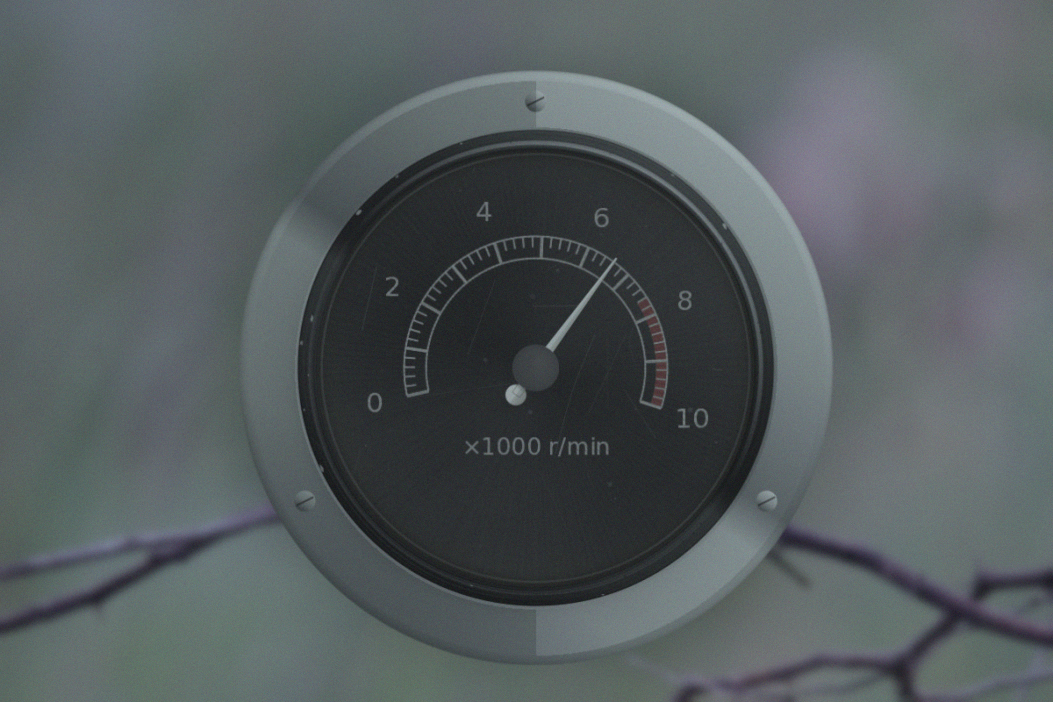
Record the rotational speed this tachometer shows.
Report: 6600 rpm
